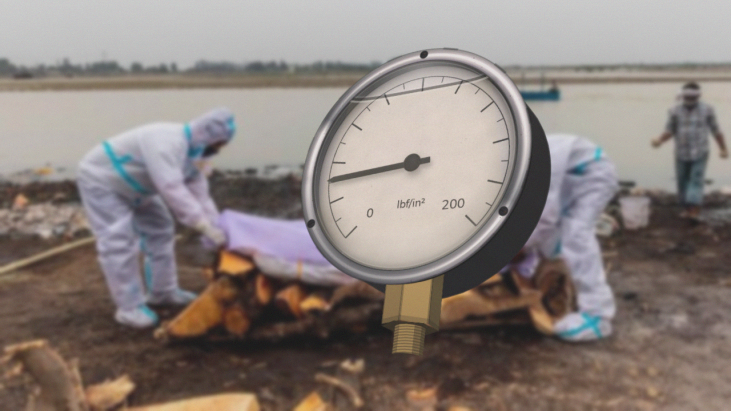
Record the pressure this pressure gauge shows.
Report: 30 psi
